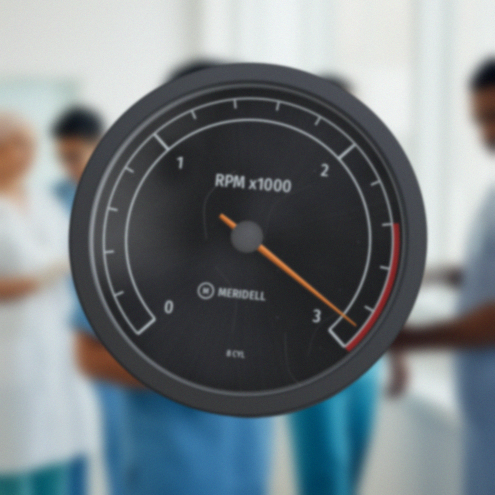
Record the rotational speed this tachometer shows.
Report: 2900 rpm
